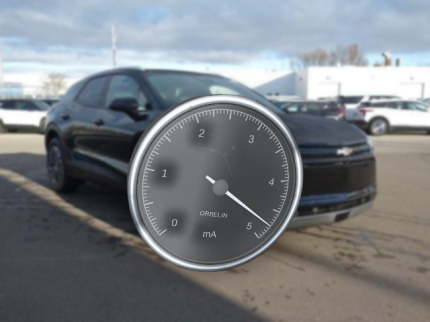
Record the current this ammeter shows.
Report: 4.75 mA
